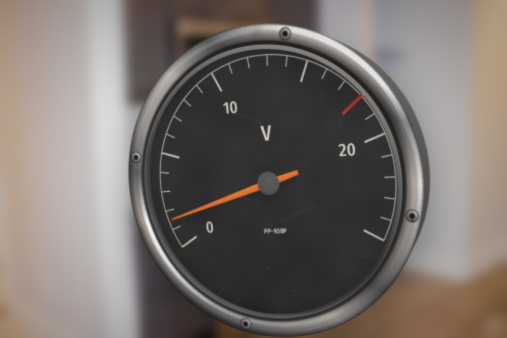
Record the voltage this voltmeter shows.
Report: 1.5 V
